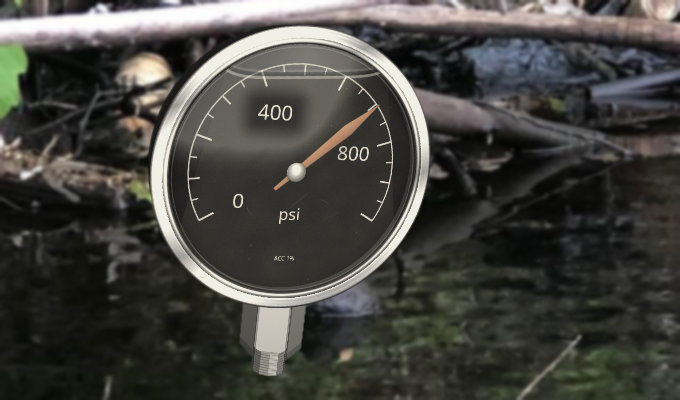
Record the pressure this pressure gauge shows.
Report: 700 psi
